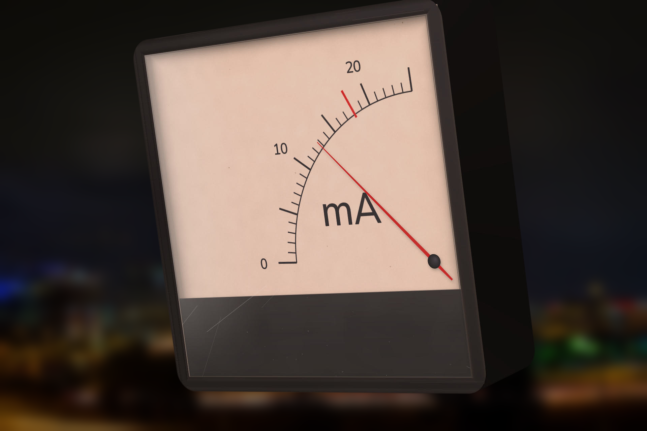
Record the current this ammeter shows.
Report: 13 mA
